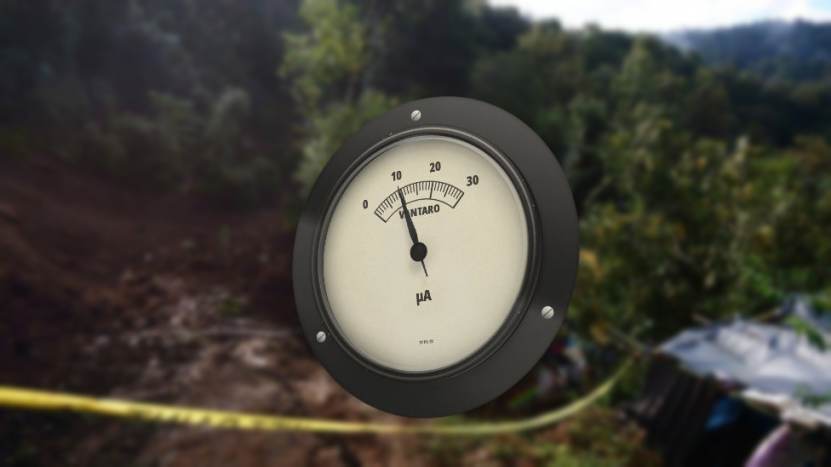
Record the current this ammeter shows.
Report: 10 µA
